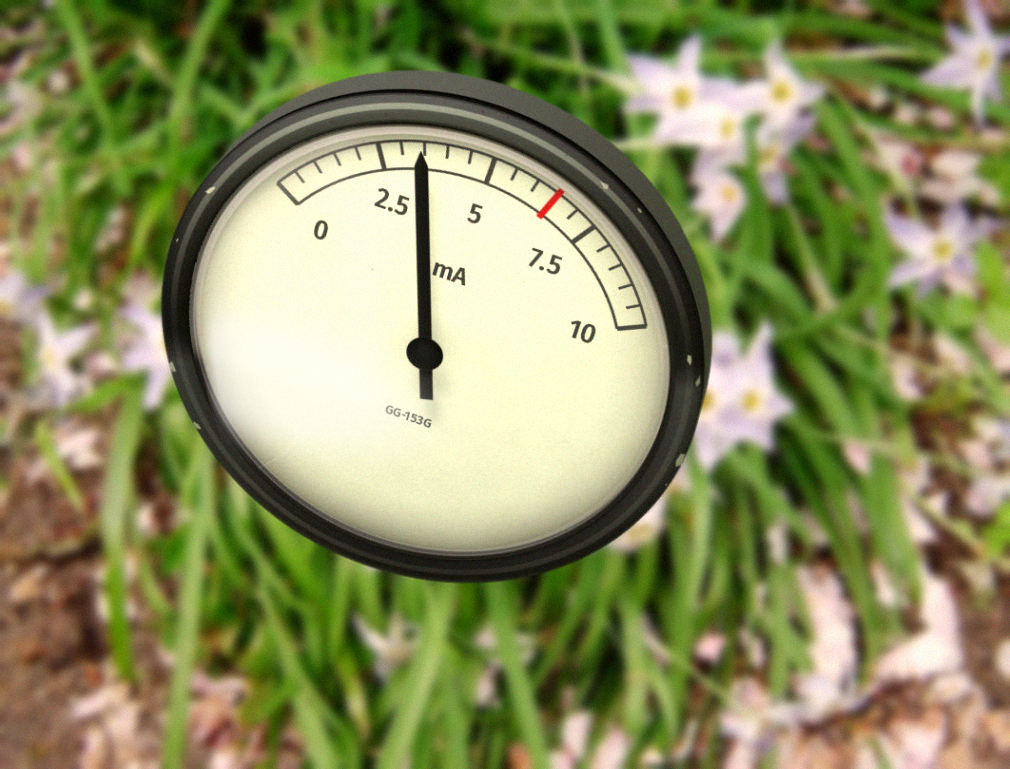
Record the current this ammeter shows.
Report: 3.5 mA
